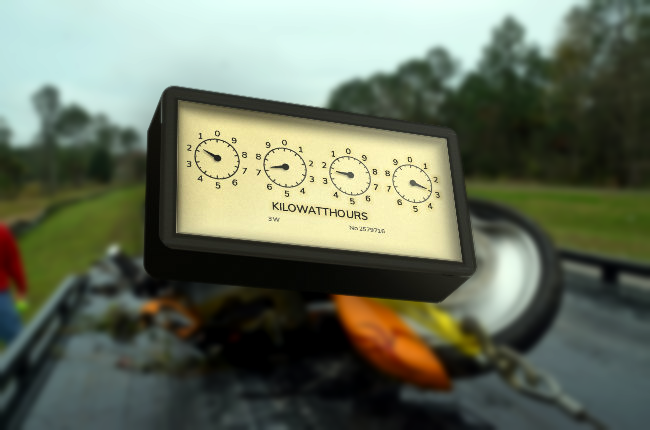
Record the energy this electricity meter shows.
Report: 1723 kWh
